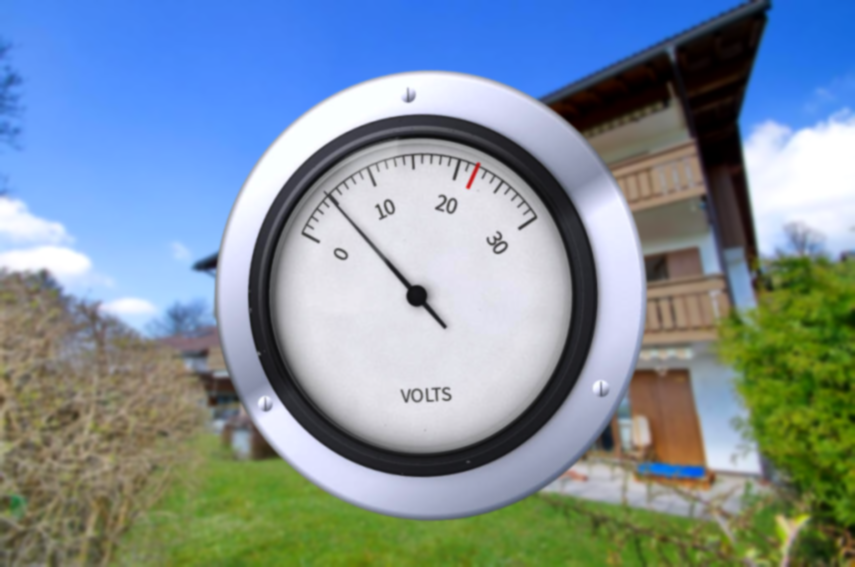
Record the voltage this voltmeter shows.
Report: 5 V
